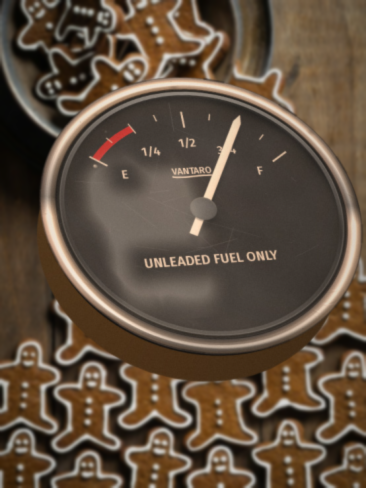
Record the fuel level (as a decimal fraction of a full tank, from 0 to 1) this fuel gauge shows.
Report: 0.75
